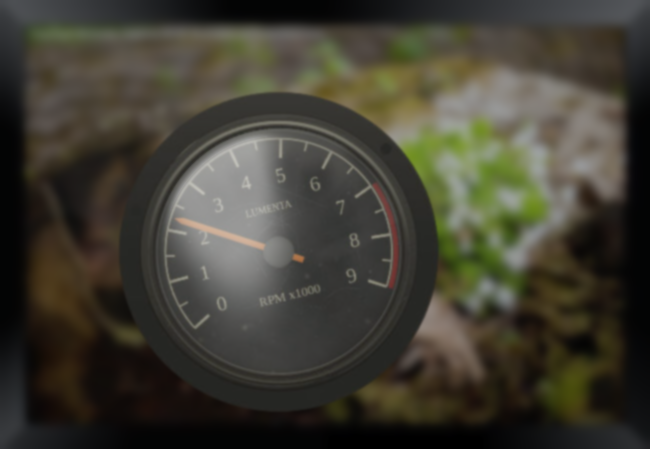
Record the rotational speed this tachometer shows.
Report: 2250 rpm
